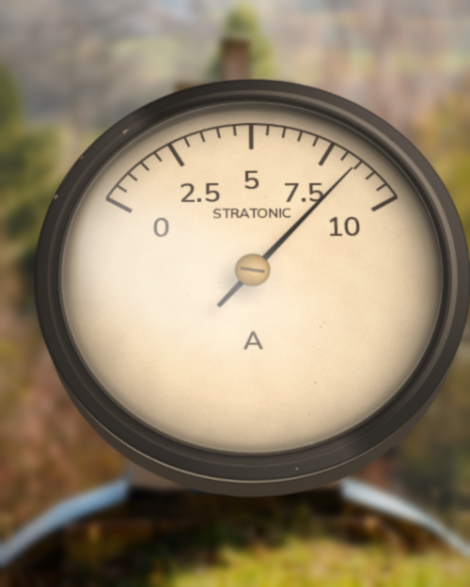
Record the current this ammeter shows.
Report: 8.5 A
